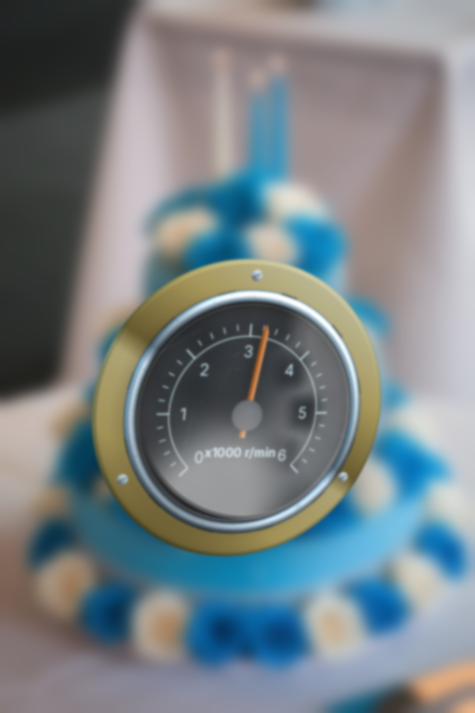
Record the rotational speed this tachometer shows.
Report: 3200 rpm
